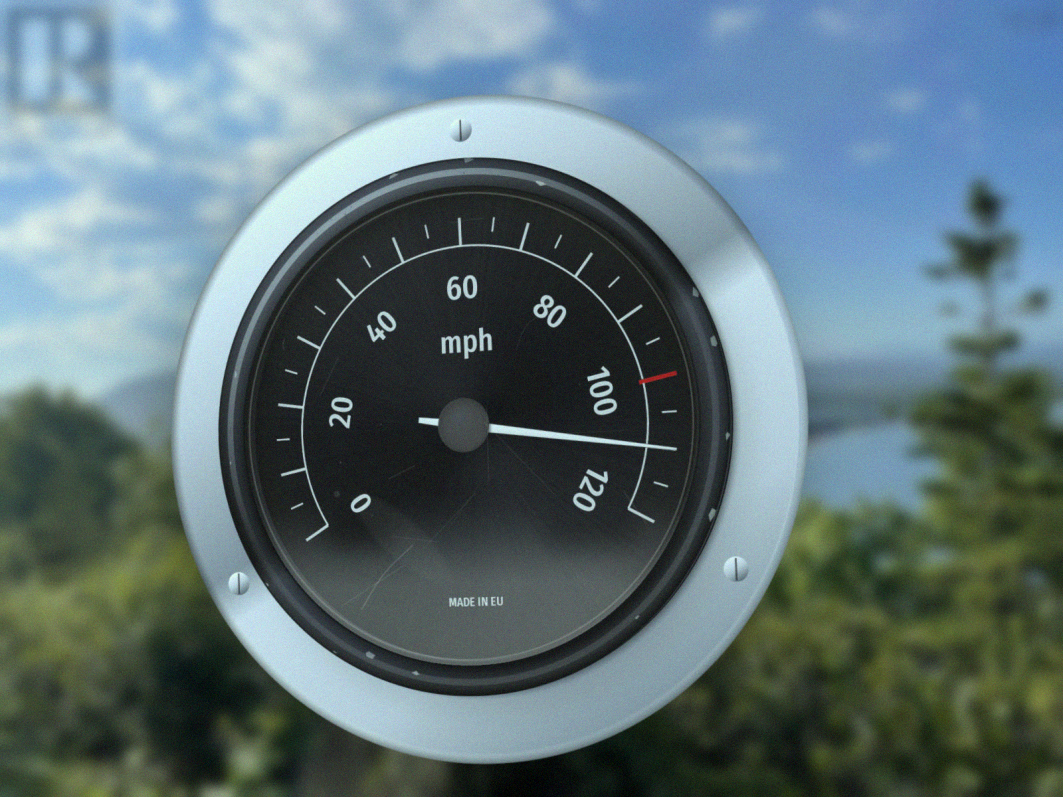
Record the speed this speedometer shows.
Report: 110 mph
